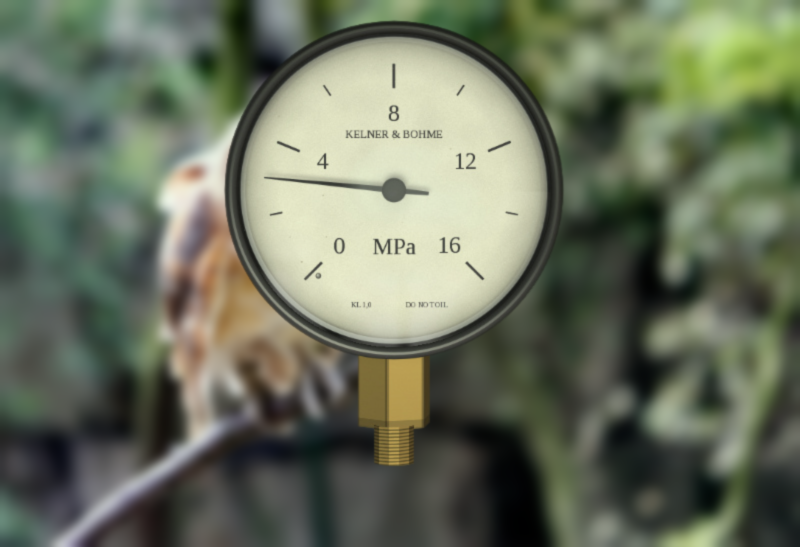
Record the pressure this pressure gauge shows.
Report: 3 MPa
